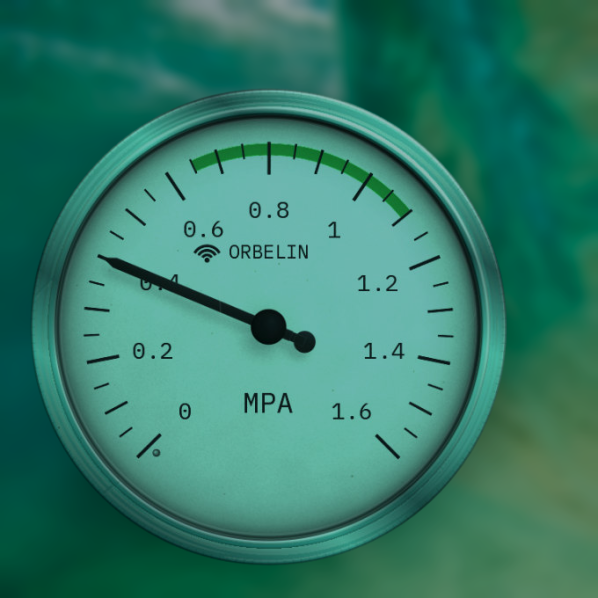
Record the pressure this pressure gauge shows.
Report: 0.4 MPa
